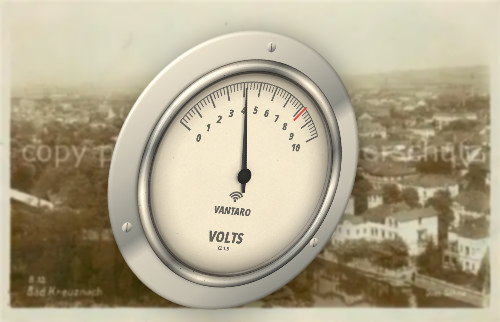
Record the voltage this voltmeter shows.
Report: 4 V
